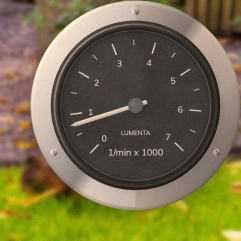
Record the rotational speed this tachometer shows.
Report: 750 rpm
